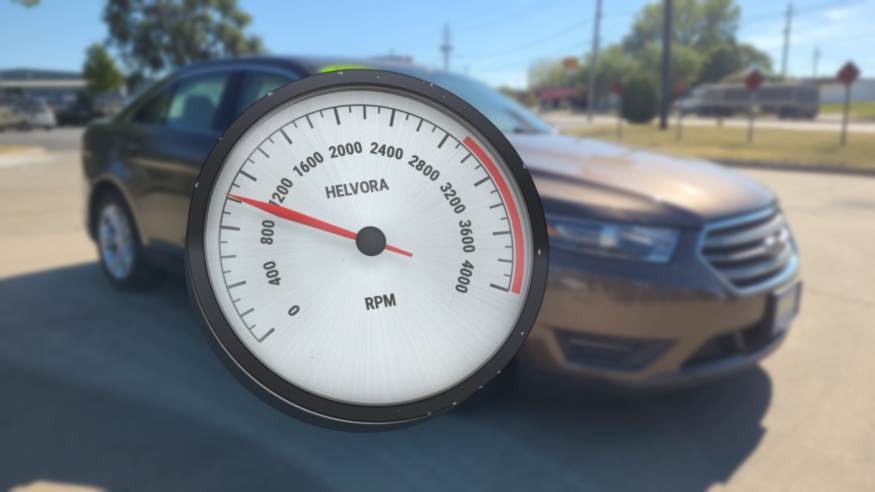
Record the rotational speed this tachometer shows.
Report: 1000 rpm
